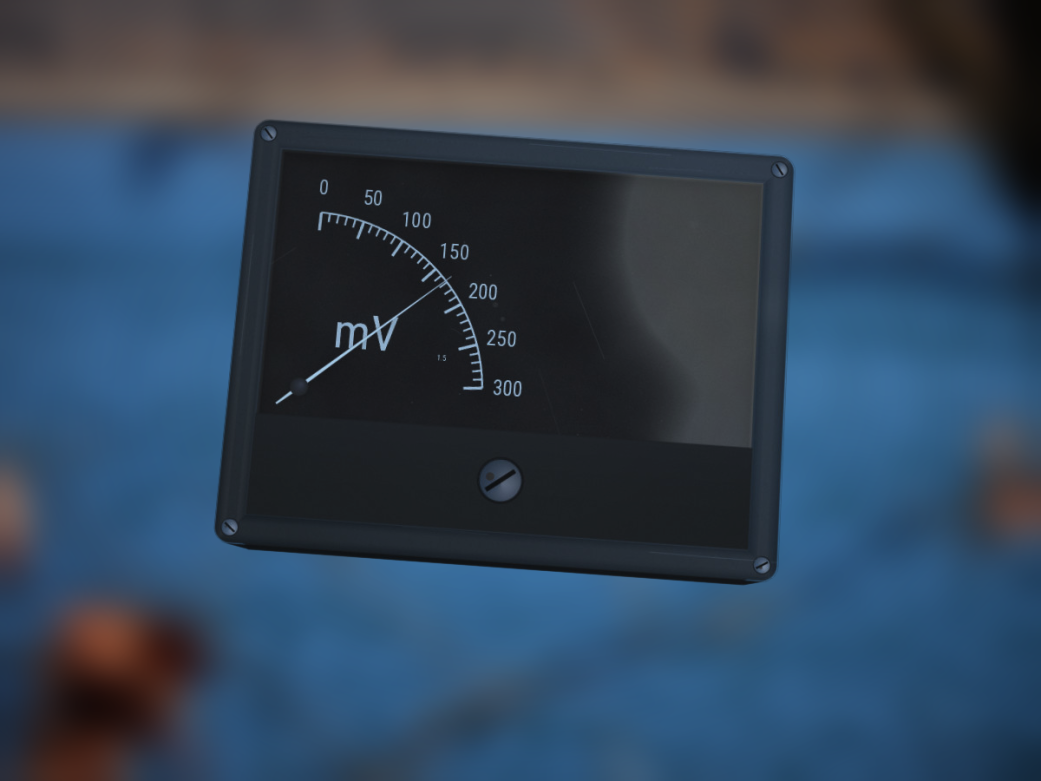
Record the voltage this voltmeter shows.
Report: 170 mV
